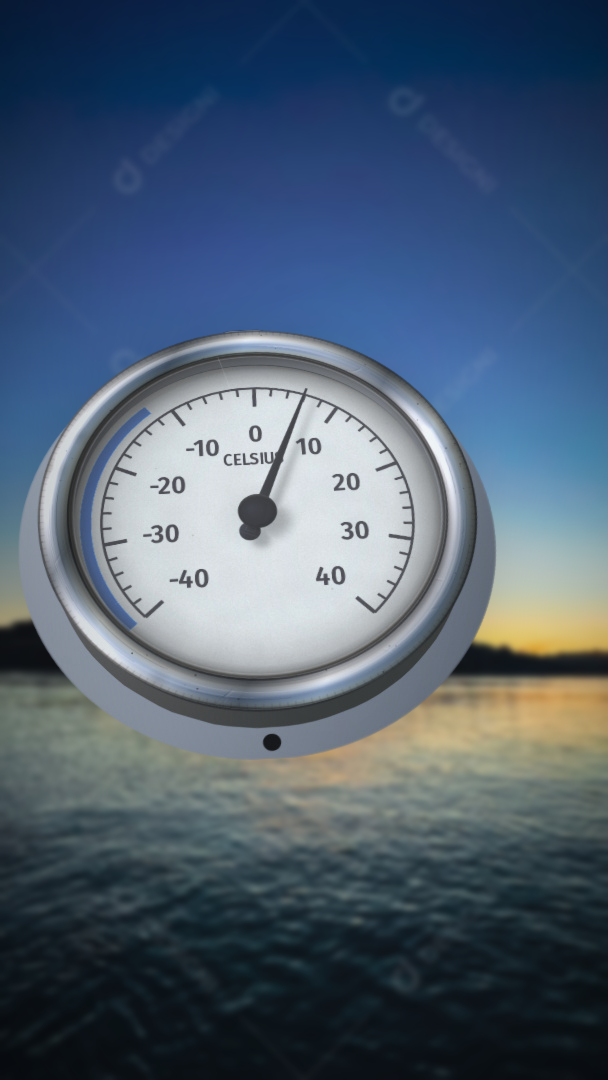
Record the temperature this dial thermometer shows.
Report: 6 °C
